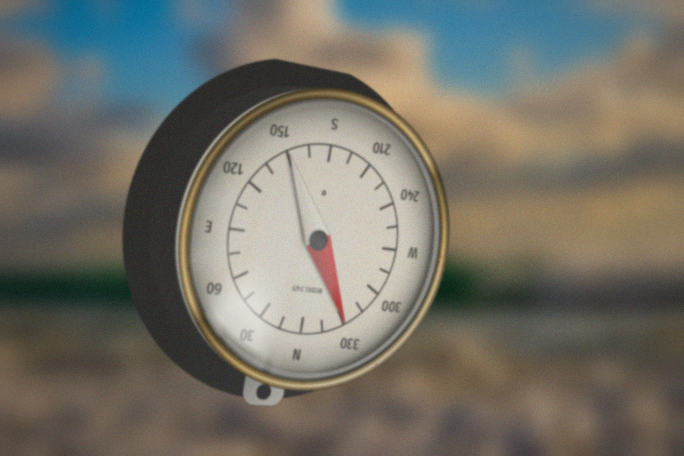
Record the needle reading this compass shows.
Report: 330 °
